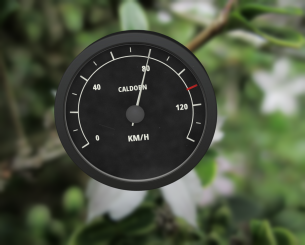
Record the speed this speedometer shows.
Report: 80 km/h
